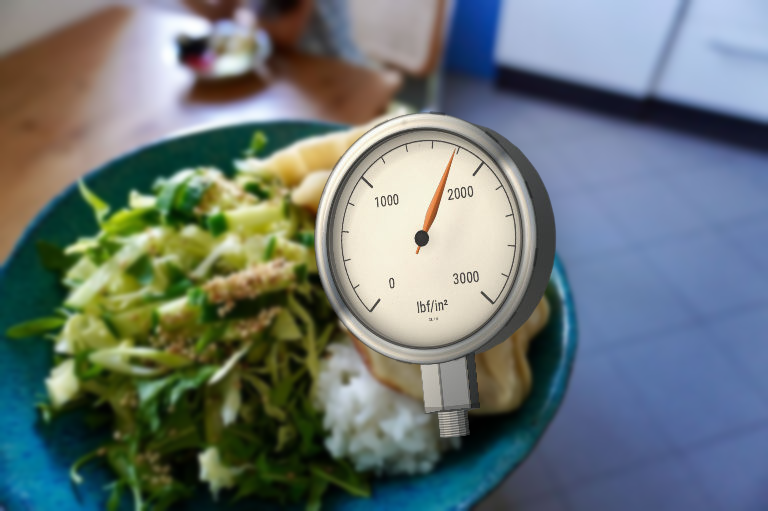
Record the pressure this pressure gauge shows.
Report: 1800 psi
